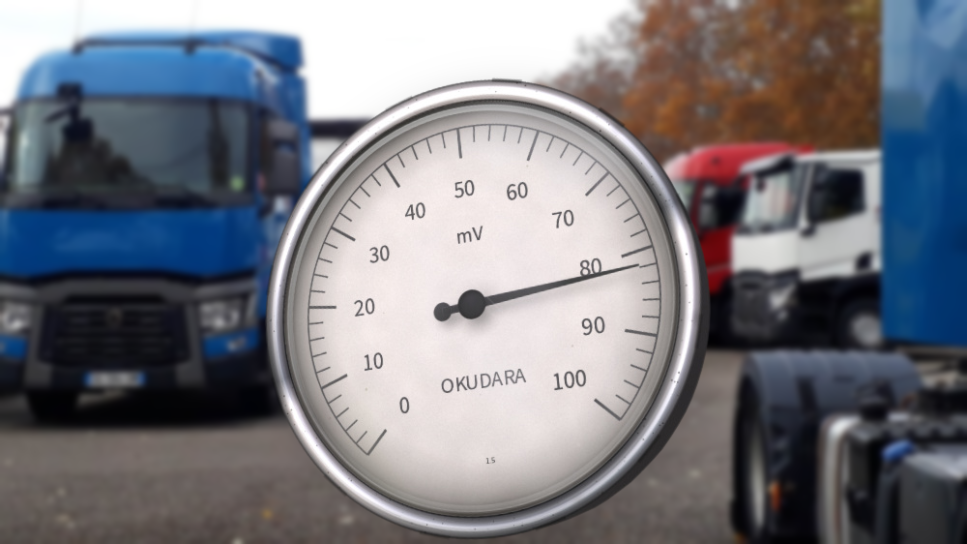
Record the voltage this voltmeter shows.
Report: 82 mV
